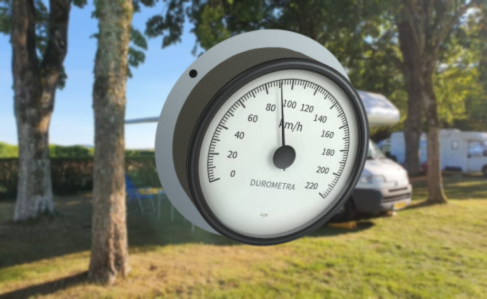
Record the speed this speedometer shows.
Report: 90 km/h
